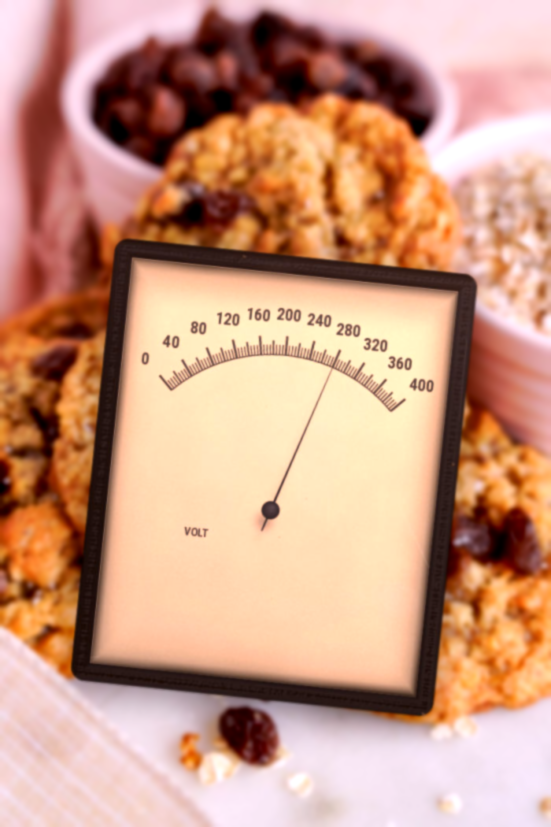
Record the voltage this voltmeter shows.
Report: 280 V
